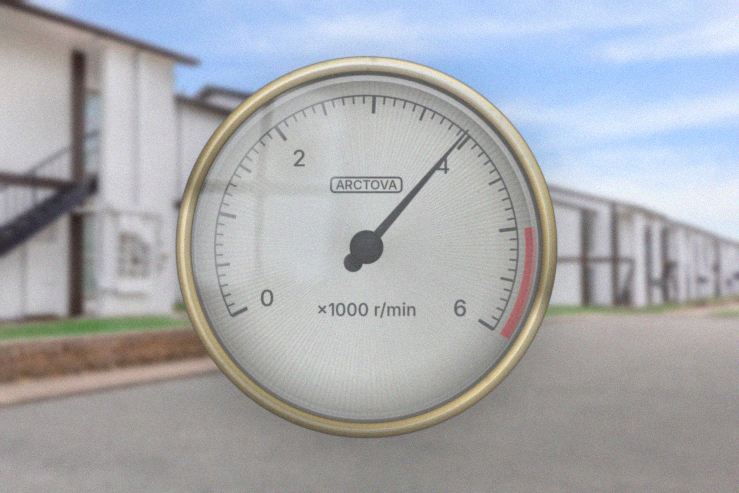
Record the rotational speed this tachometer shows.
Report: 3950 rpm
